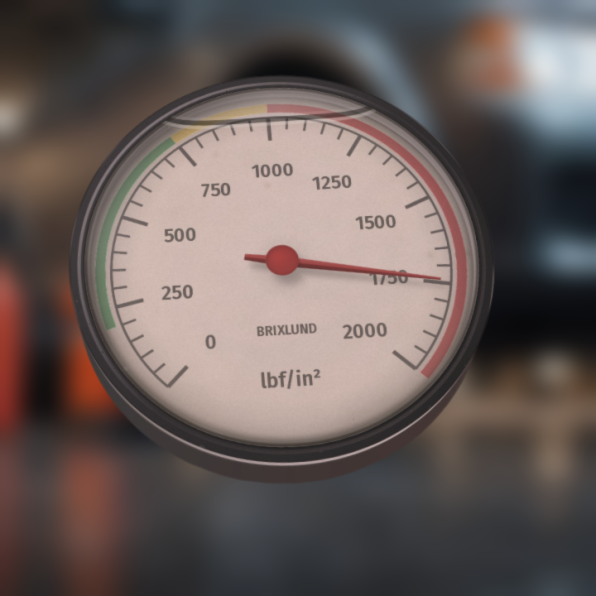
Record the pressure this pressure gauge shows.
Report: 1750 psi
